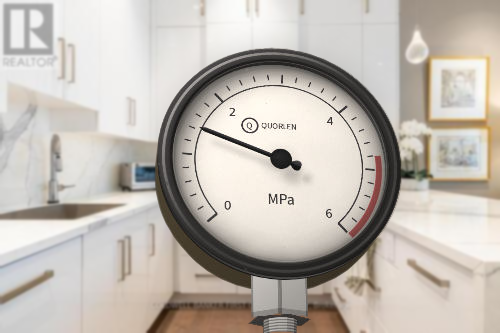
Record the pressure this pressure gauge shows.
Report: 1.4 MPa
